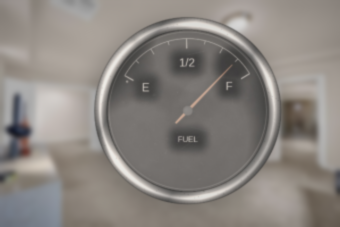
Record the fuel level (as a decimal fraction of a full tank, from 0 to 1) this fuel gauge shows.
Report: 0.875
